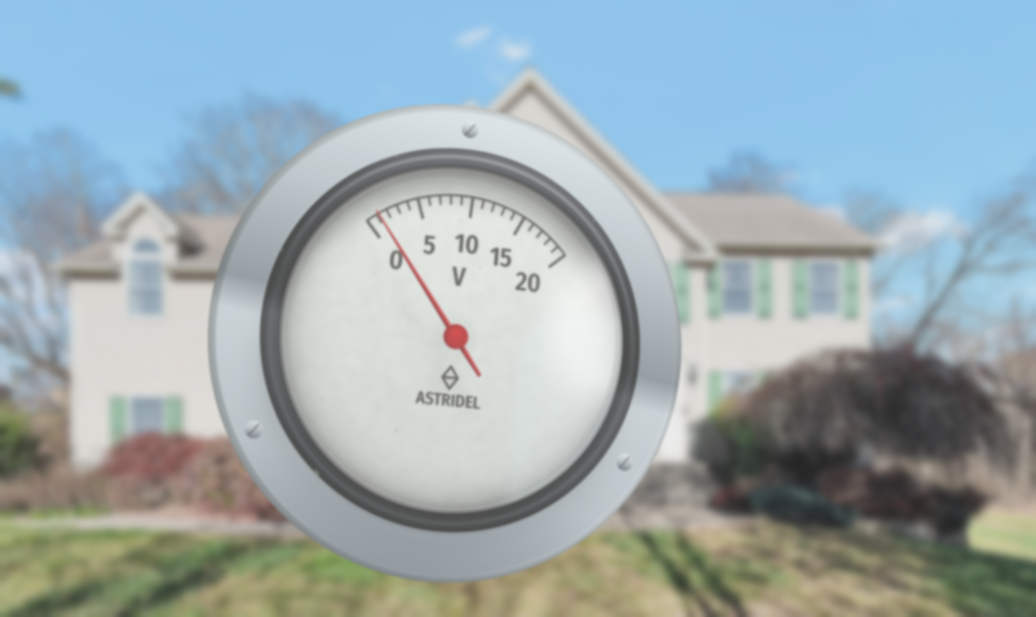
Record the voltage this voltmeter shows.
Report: 1 V
